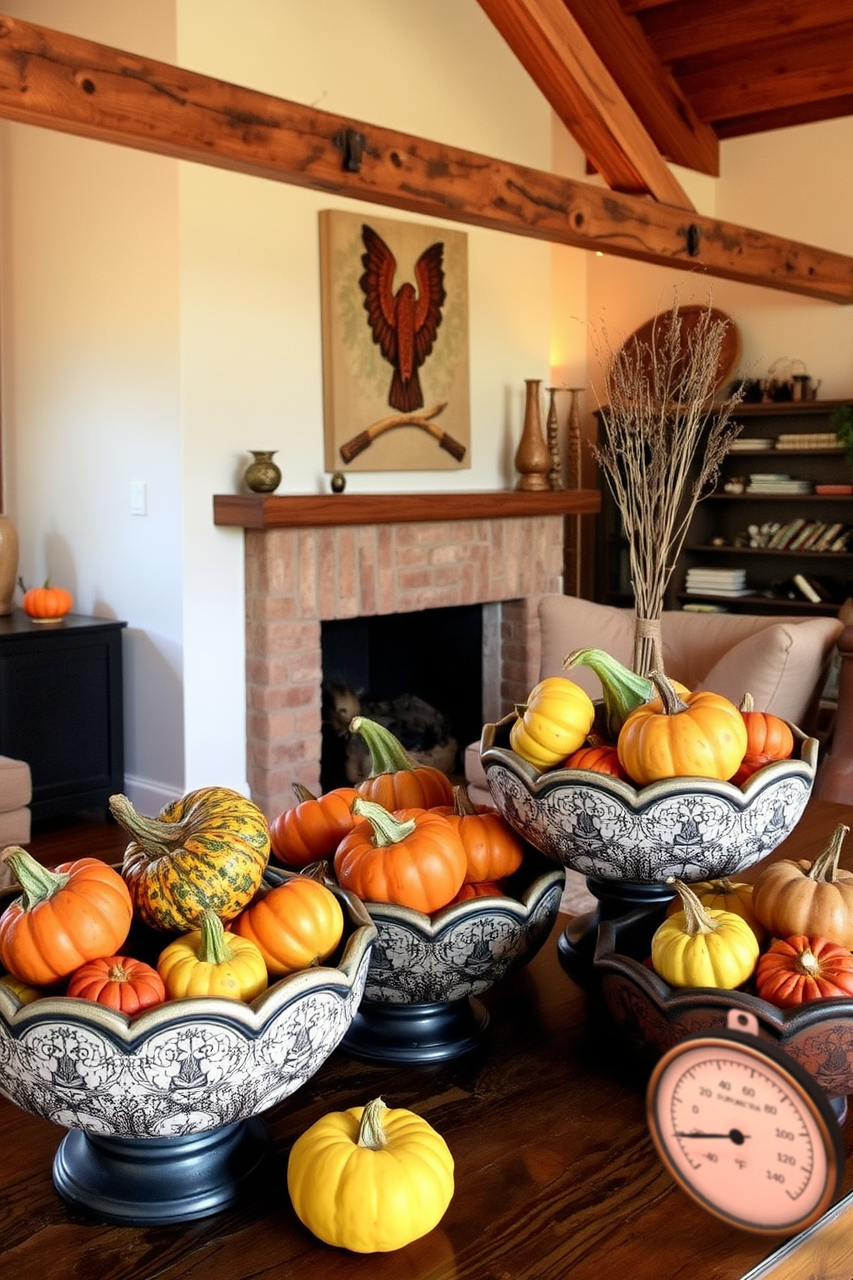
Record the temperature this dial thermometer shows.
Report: -20 °F
